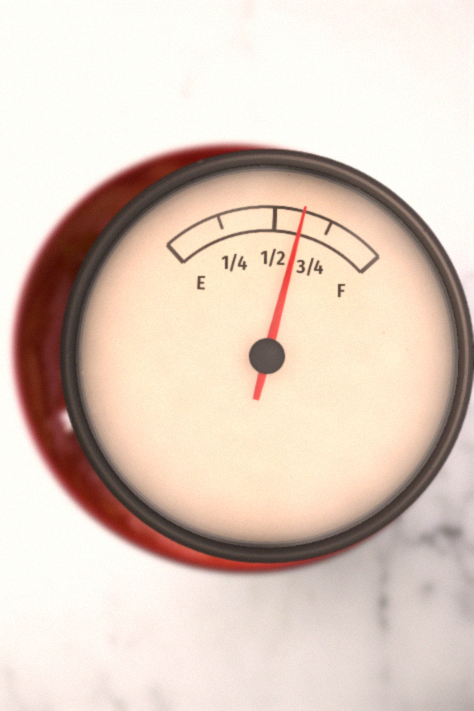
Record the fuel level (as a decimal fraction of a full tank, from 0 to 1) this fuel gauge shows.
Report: 0.625
